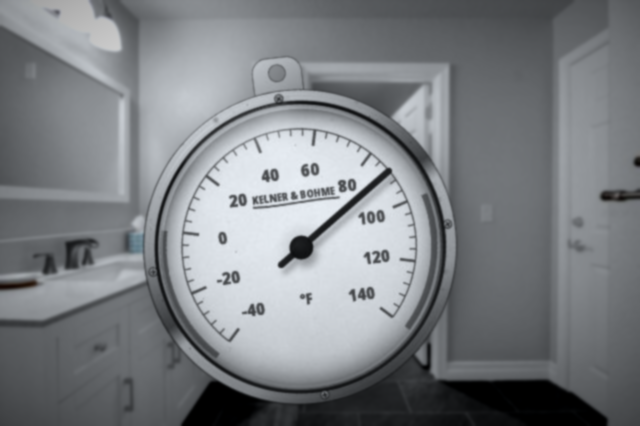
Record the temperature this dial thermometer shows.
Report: 88 °F
